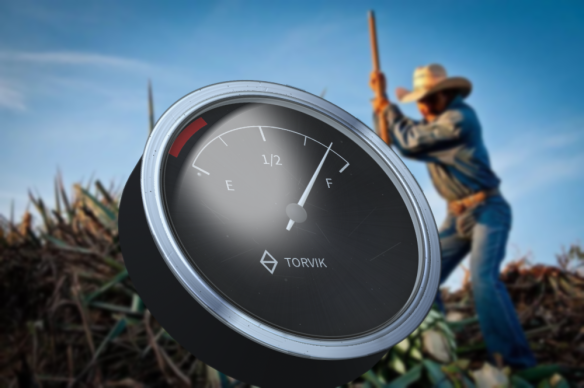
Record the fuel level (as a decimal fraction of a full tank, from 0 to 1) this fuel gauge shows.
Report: 0.875
